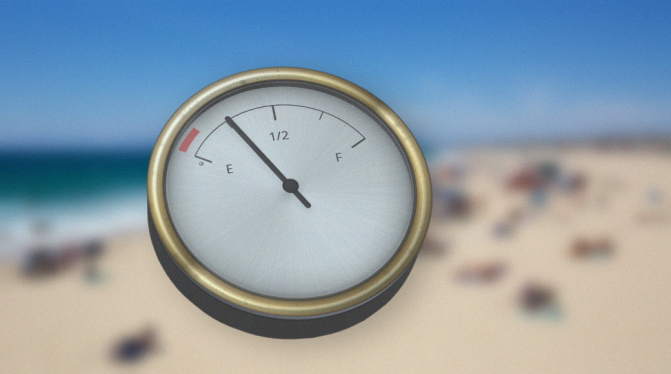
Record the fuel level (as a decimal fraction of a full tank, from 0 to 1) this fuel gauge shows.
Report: 0.25
